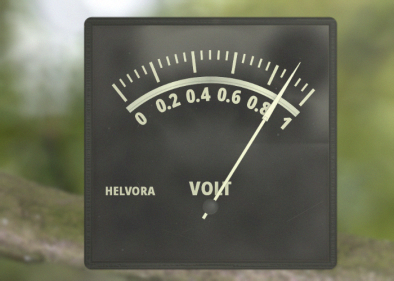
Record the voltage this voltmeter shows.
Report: 0.88 V
